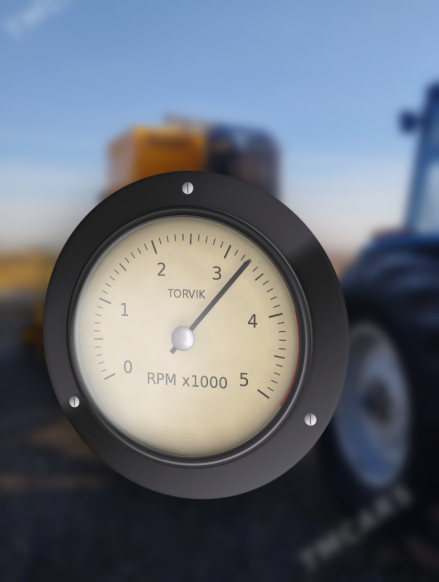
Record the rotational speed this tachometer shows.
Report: 3300 rpm
